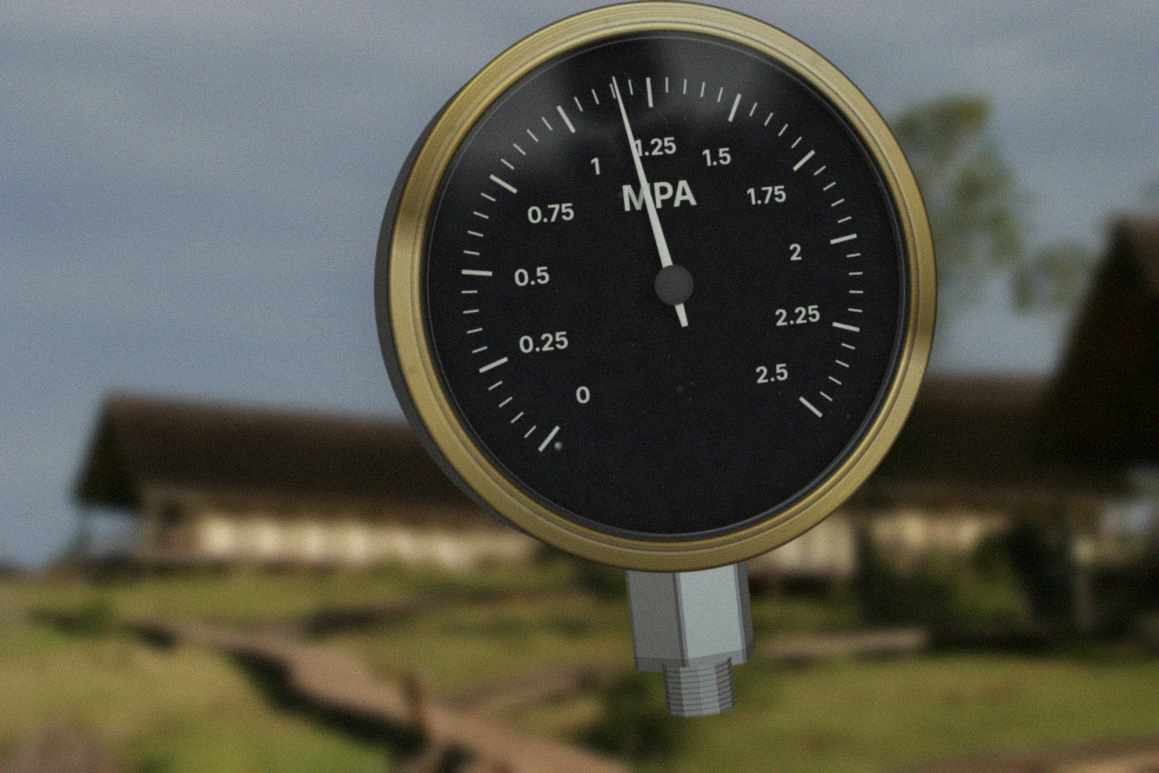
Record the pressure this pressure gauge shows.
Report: 1.15 MPa
